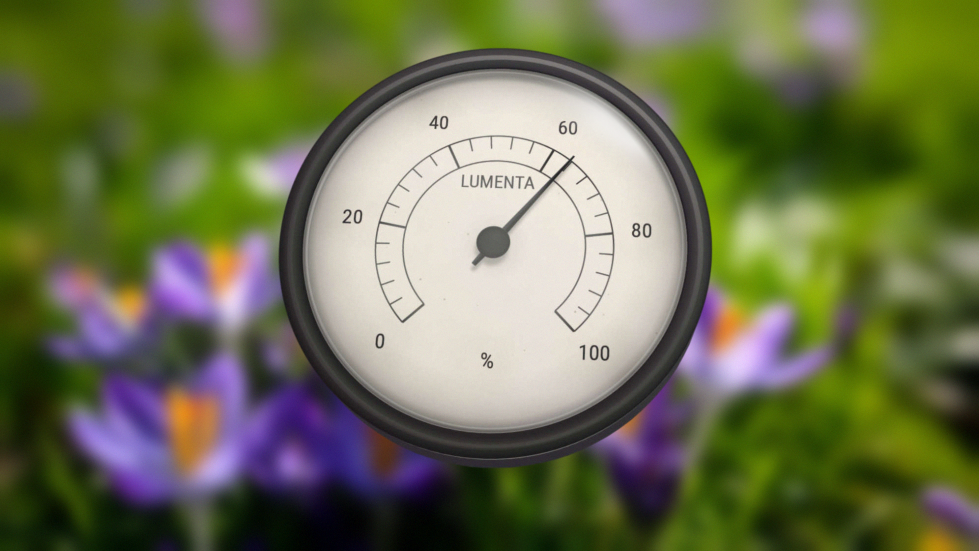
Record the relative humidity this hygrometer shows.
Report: 64 %
